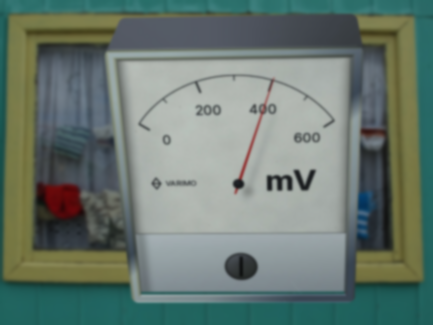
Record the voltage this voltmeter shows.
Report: 400 mV
